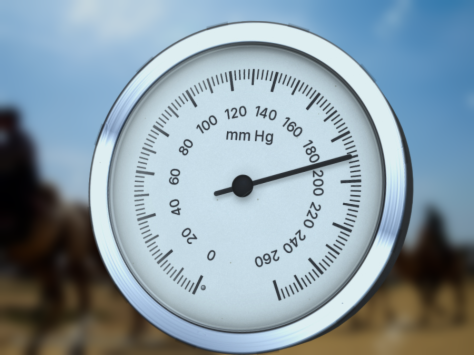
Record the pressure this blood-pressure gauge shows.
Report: 190 mmHg
